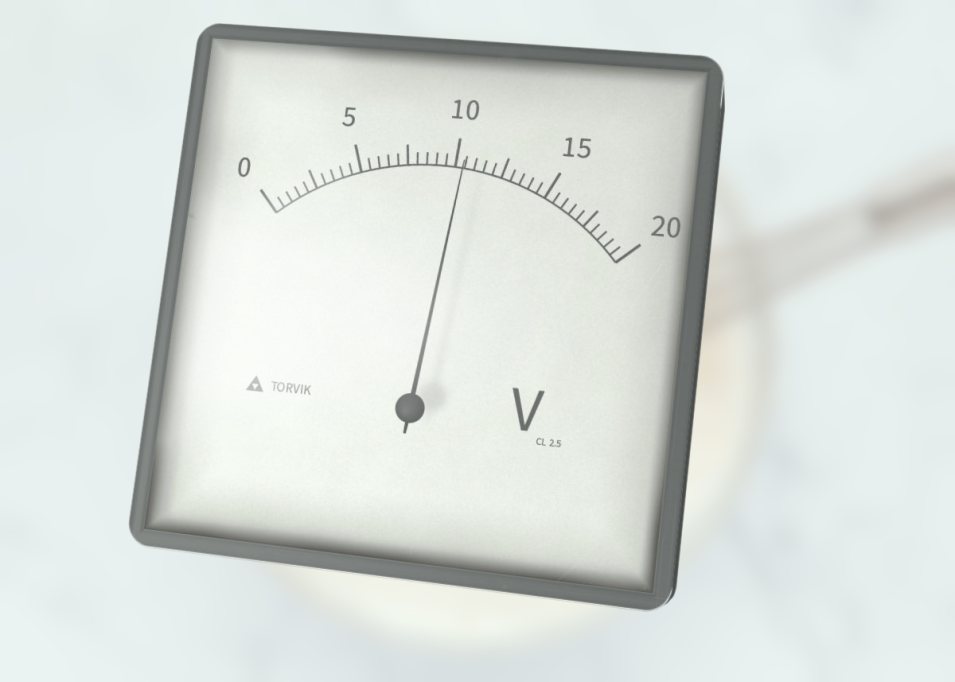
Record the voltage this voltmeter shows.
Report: 10.5 V
